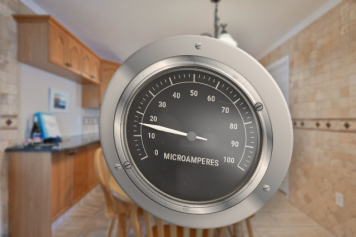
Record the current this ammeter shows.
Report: 16 µA
